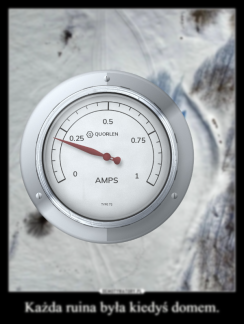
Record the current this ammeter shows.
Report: 0.2 A
